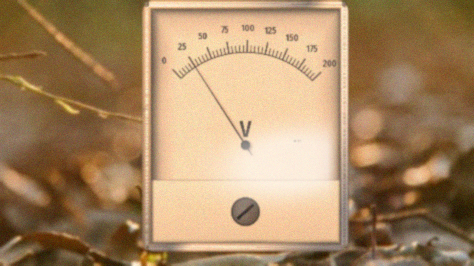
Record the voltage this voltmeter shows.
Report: 25 V
